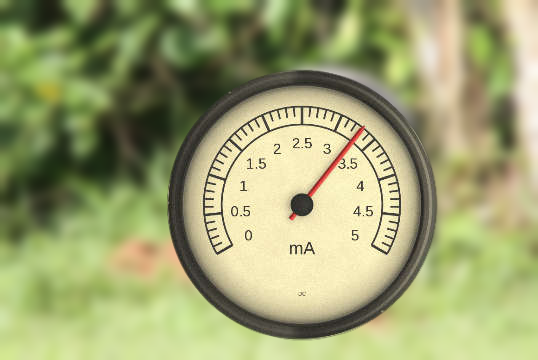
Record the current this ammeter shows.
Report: 3.3 mA
